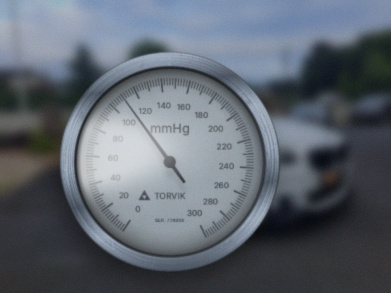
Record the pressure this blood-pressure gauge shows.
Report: 110 mmHg
